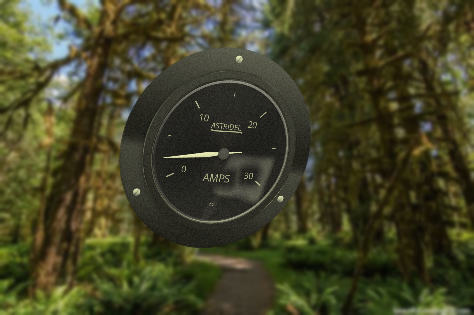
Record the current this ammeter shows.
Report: 2.5 A
